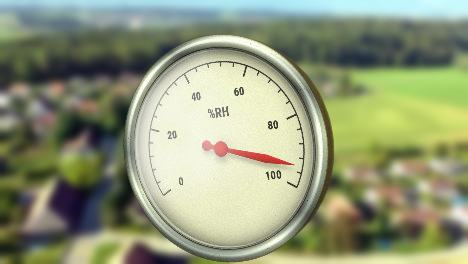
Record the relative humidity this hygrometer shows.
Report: 94 %
